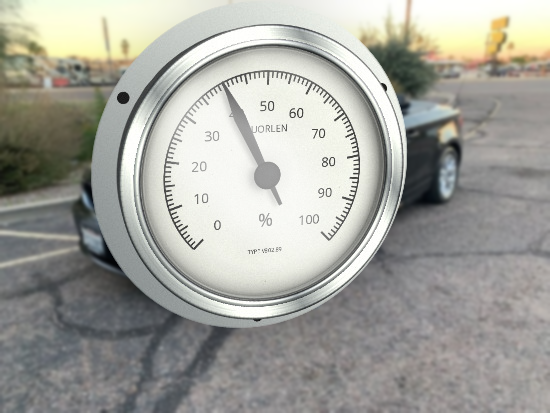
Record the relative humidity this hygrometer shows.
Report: 40 %
